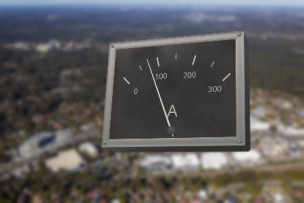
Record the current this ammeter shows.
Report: 75 A
